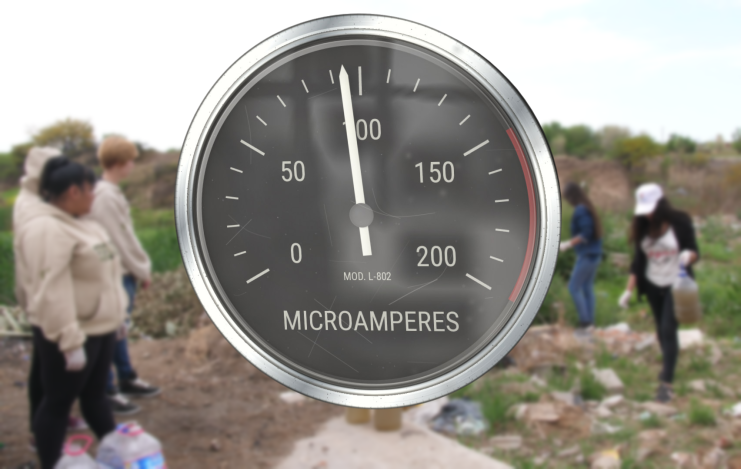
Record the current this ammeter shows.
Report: 95 µA
